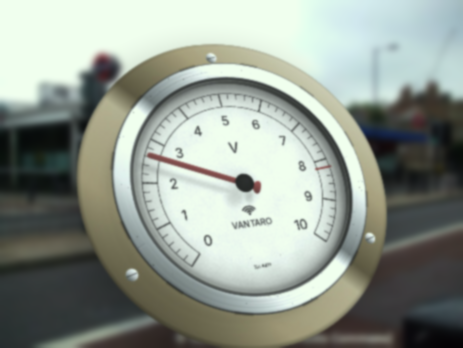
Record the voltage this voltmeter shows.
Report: 2.6 V
